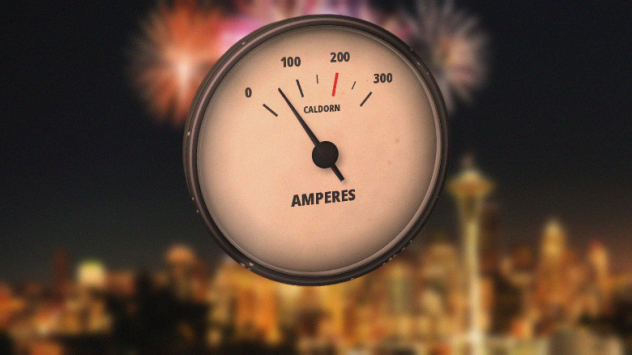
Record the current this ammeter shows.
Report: 50 A
